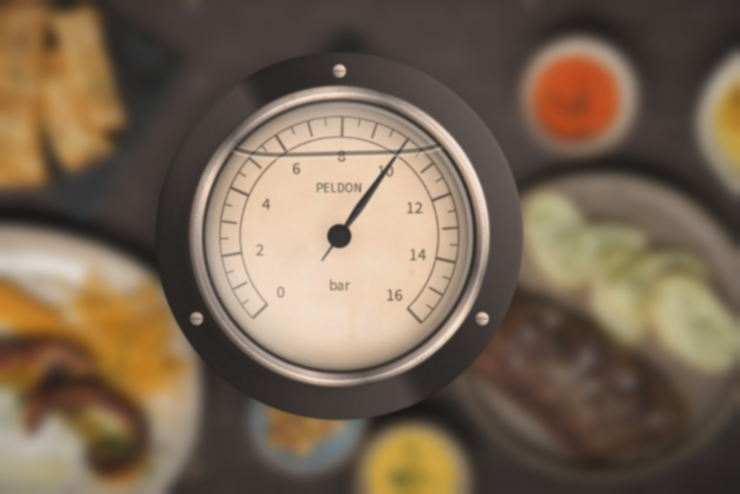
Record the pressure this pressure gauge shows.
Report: 10 bar
